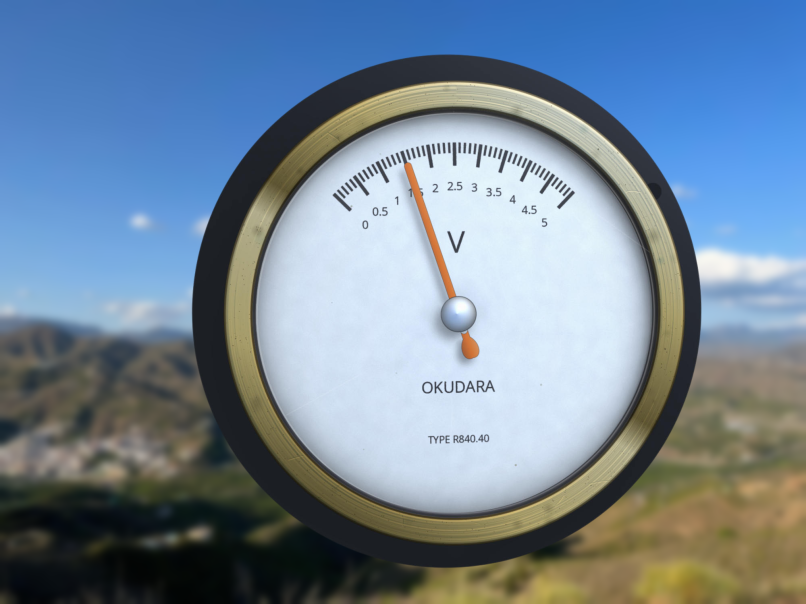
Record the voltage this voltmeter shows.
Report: 1.5 V
